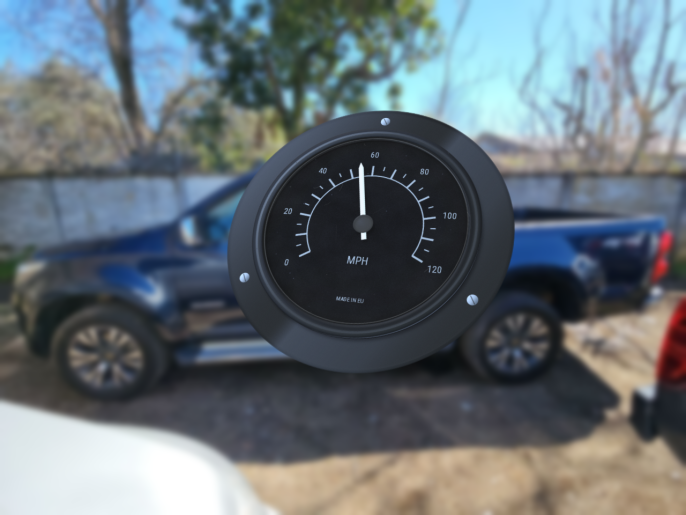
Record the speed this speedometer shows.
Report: 55 mph
